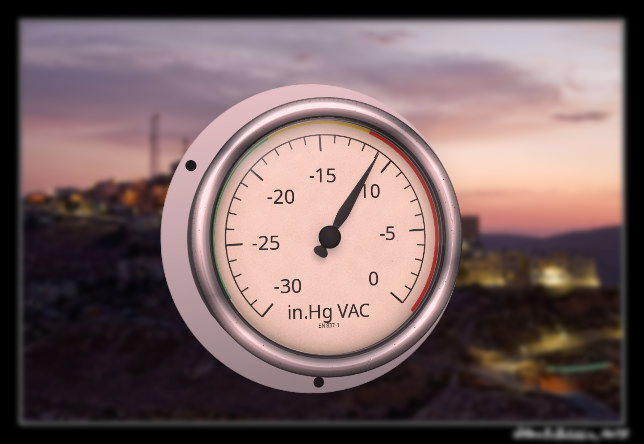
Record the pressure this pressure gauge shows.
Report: -11 inHg
